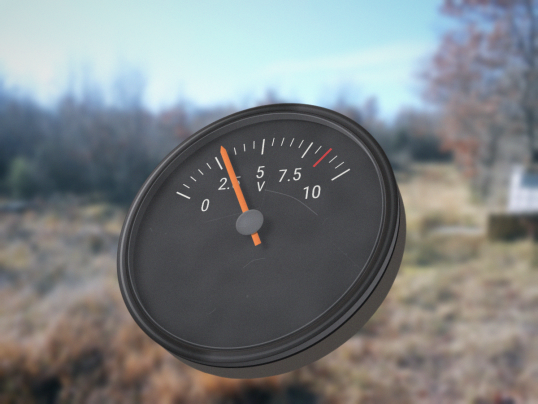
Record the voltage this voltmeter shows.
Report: 3 V
